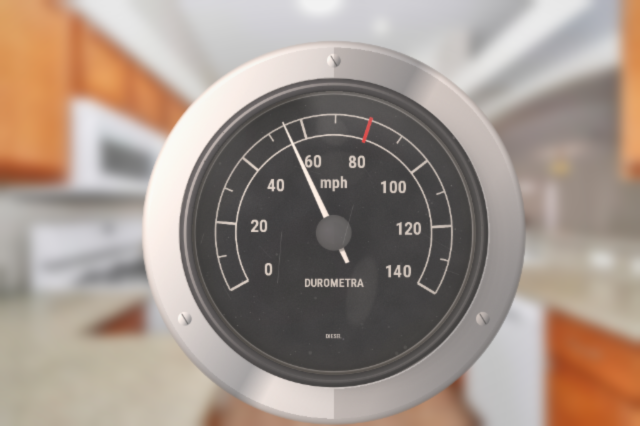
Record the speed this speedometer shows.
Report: 55 mph
